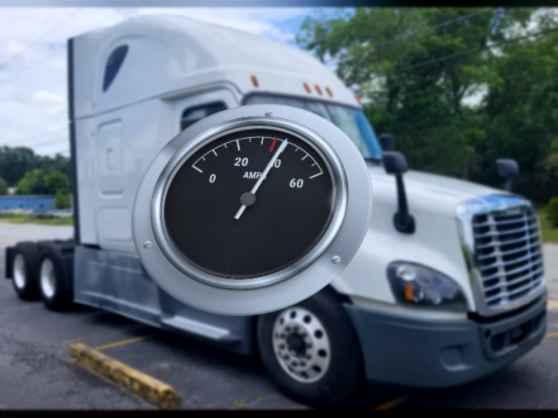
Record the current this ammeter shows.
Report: 40 A
